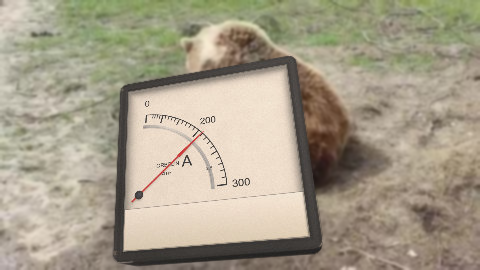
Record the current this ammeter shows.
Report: 210 A
